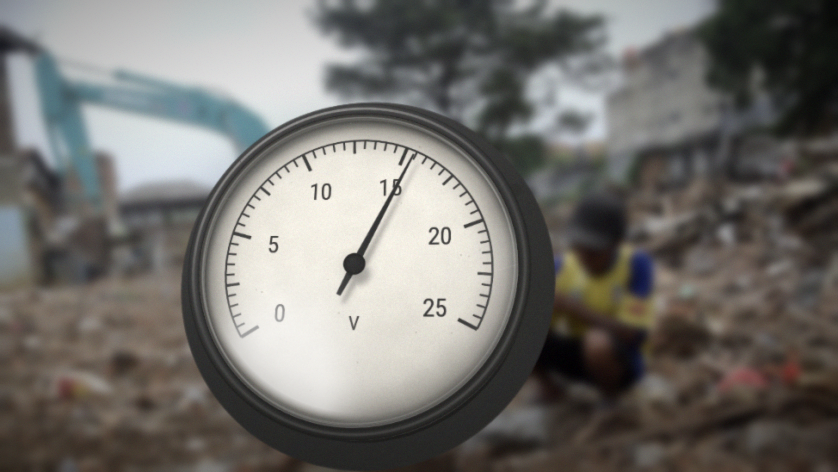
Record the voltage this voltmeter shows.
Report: 15.5 V
